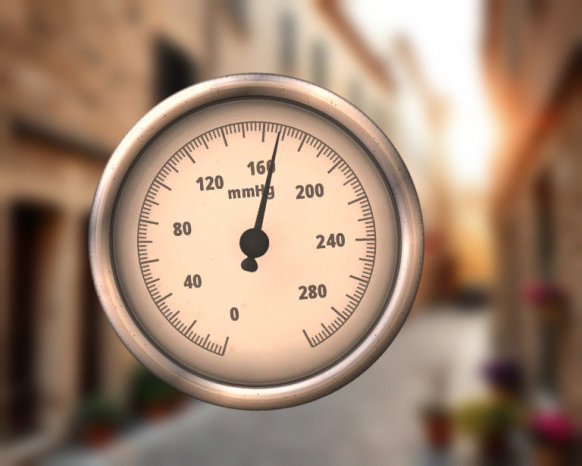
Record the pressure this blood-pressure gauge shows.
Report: 168 mmHg
